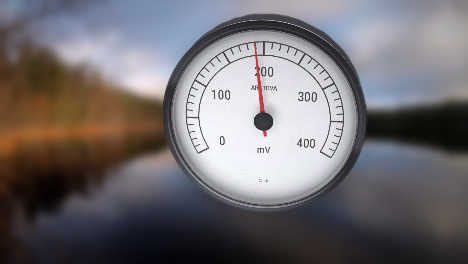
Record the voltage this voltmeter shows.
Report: 190 mV
